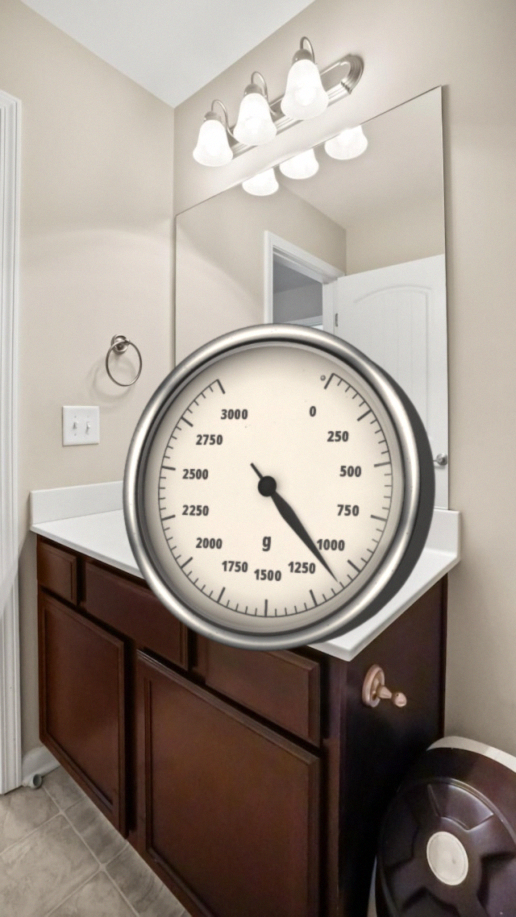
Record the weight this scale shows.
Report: 1100 g
